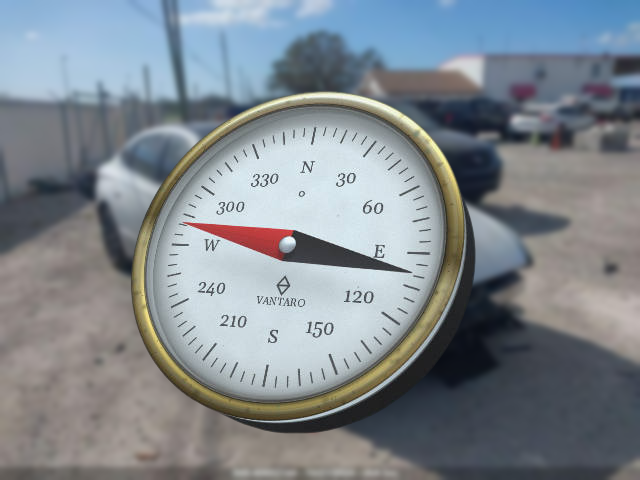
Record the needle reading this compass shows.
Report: 280 °
